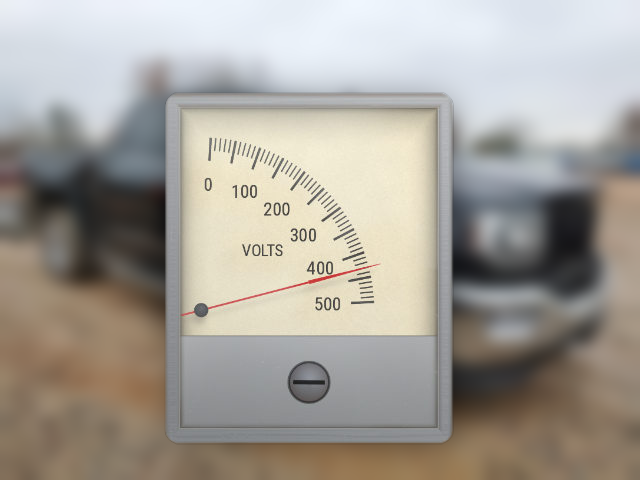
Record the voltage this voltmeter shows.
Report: 430 V
